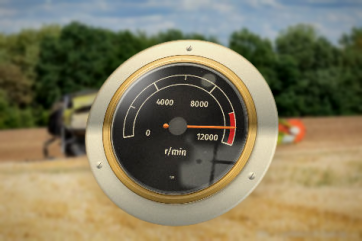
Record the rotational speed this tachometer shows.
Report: 11000 rpm
